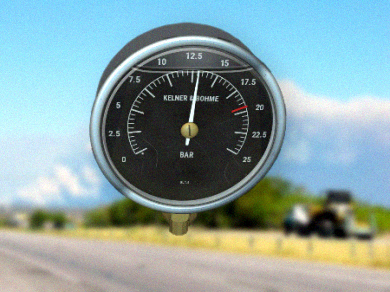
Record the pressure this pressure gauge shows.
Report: 13 bar
